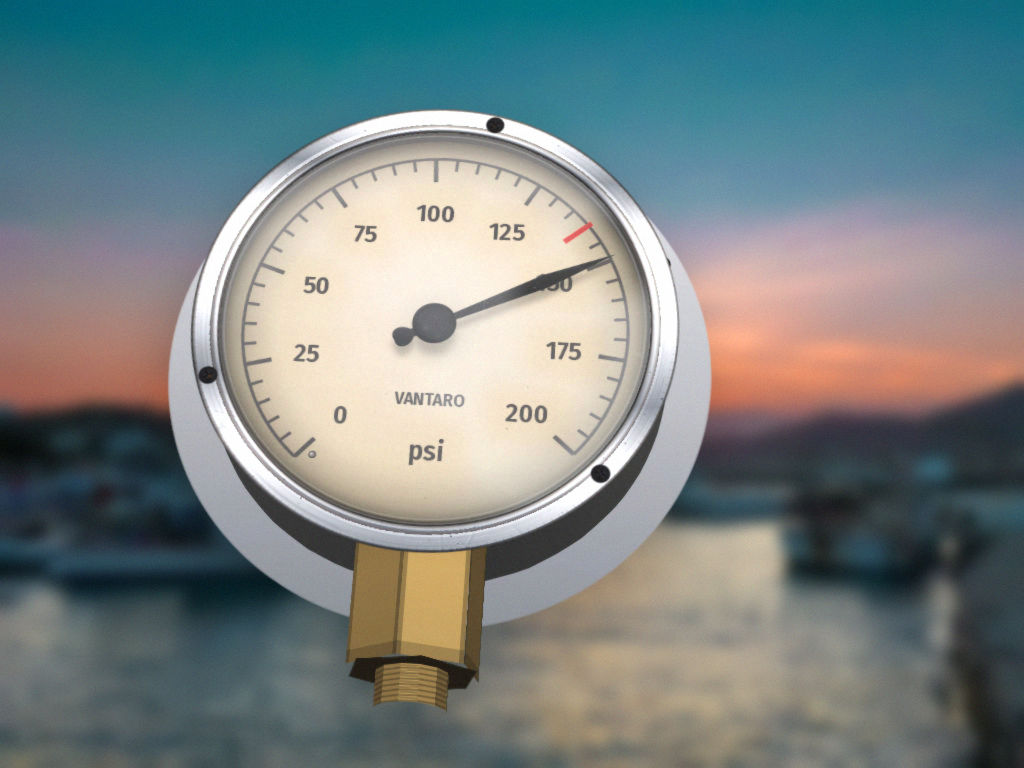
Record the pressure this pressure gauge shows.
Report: 150 psi
